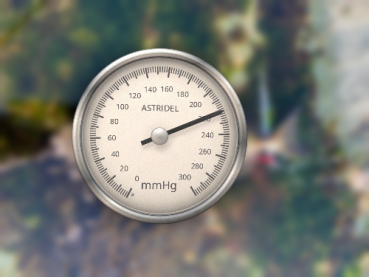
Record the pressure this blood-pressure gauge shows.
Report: 220 mmHg
